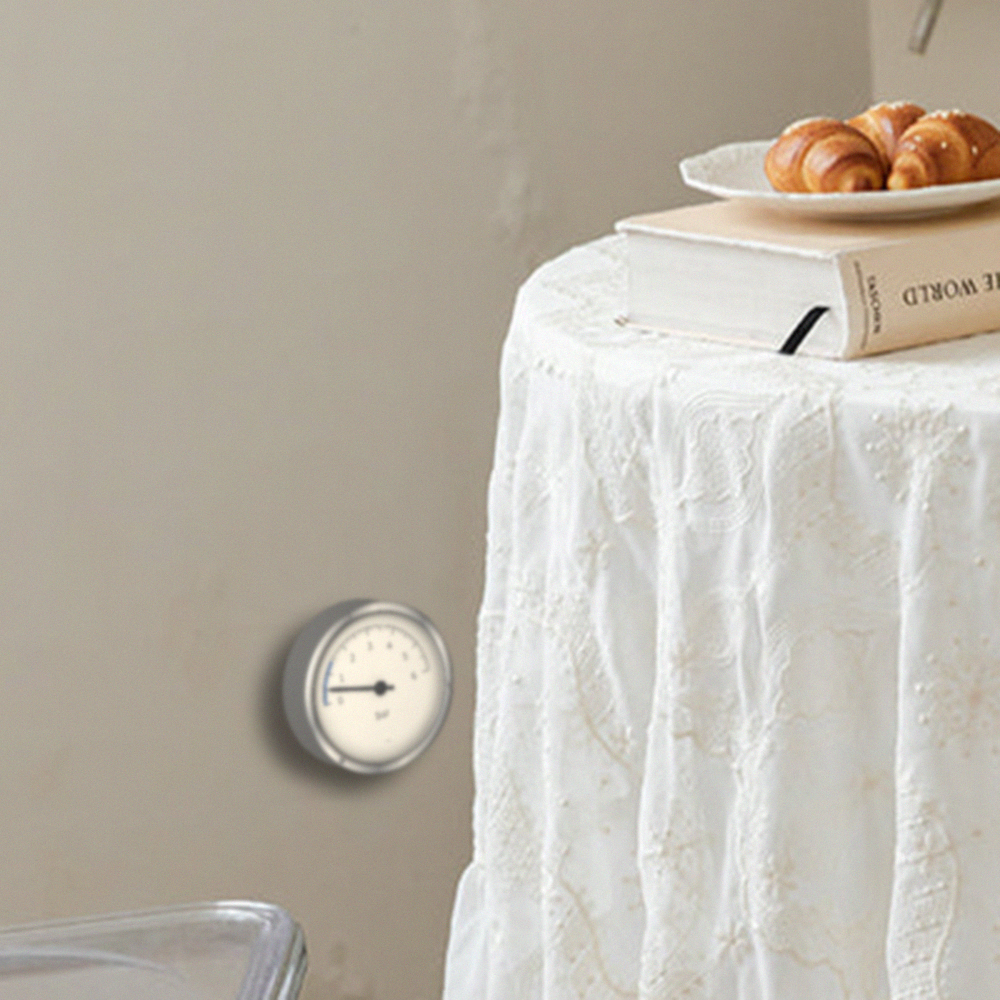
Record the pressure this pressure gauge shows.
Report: 0.5 bar
